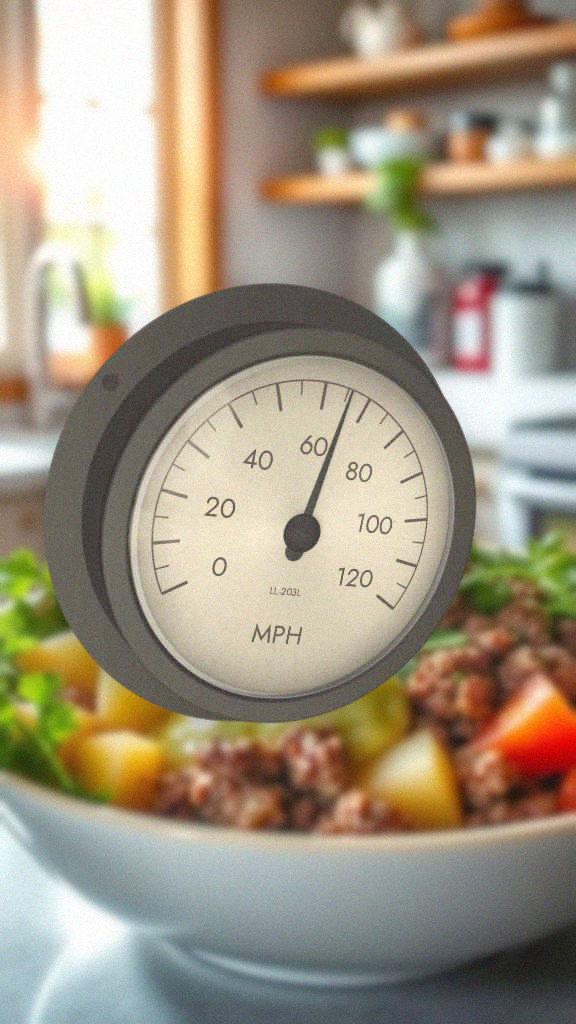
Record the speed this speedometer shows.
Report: 65 mph
